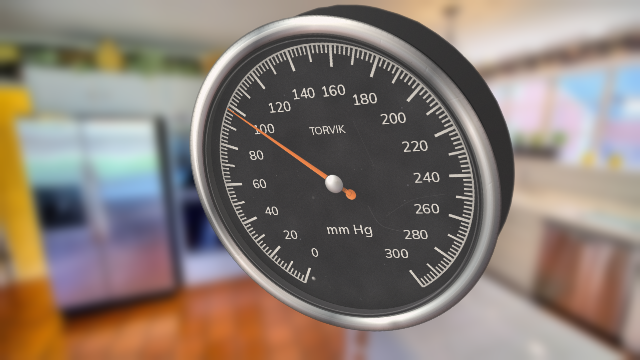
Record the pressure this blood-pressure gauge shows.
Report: 100 mmHg
